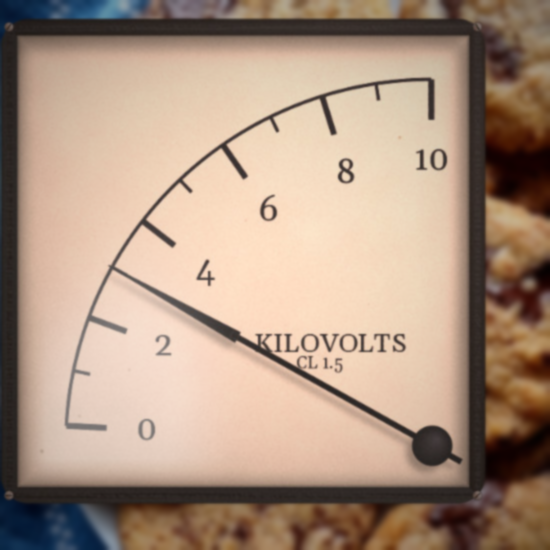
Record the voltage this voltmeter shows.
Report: 3 kV
